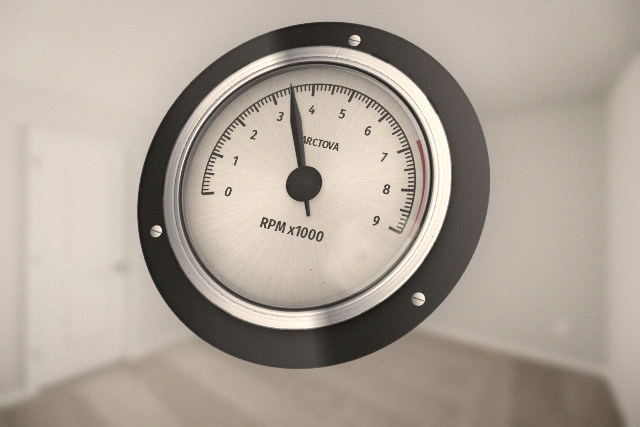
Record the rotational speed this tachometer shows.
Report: 3500 rpm
